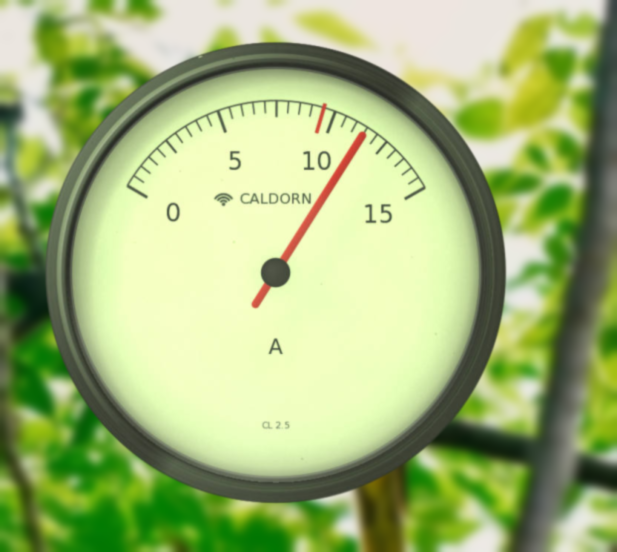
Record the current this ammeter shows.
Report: 11.5 A
